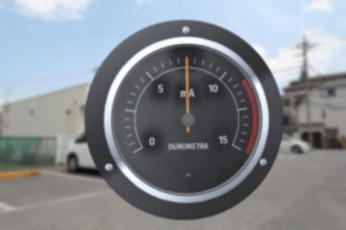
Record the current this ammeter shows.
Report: 7.5 mA
